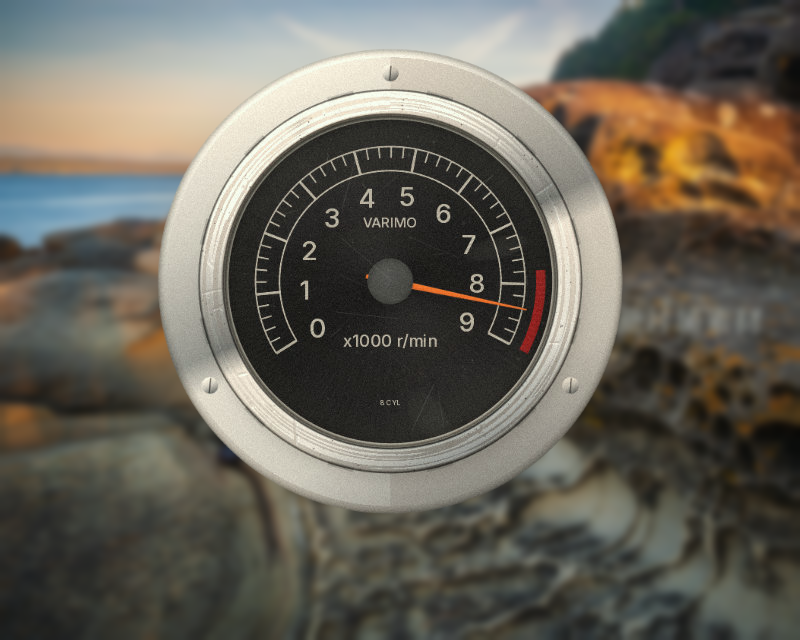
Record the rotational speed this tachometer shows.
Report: 8400 rpm
